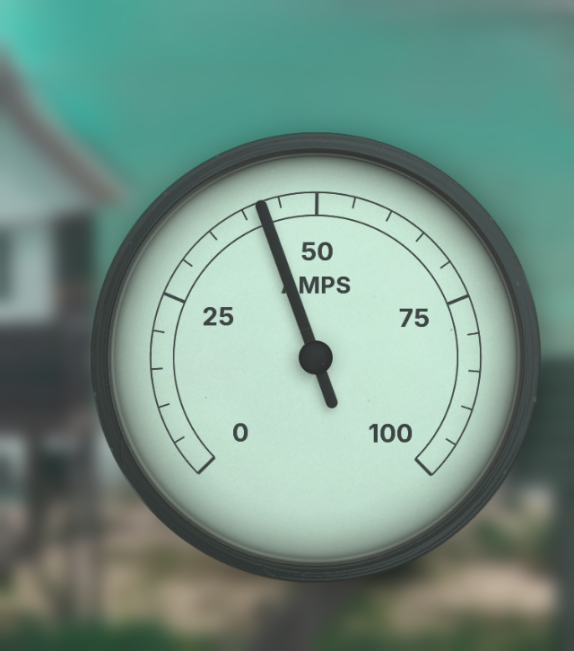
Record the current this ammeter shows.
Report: 42.5 A
